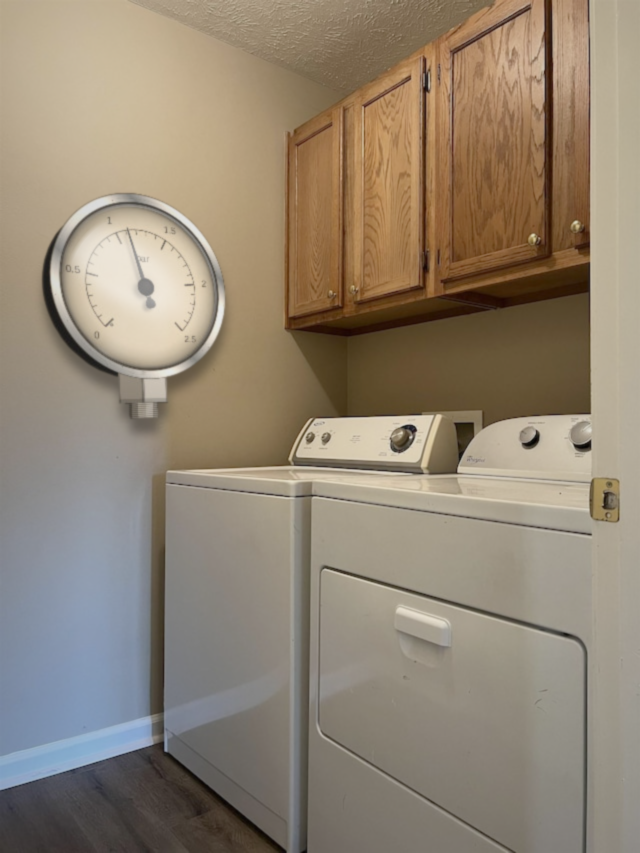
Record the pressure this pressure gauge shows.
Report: 1.1 bar
